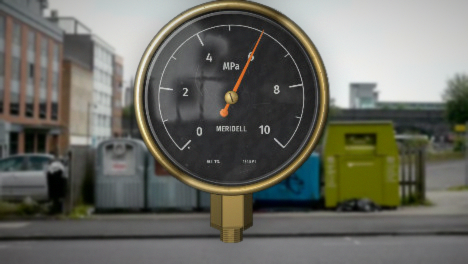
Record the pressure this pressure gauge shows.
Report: 6 MPa
